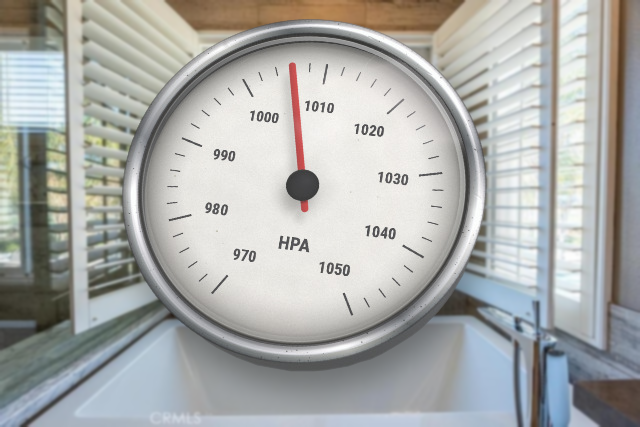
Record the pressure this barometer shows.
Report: 1006 hPa
